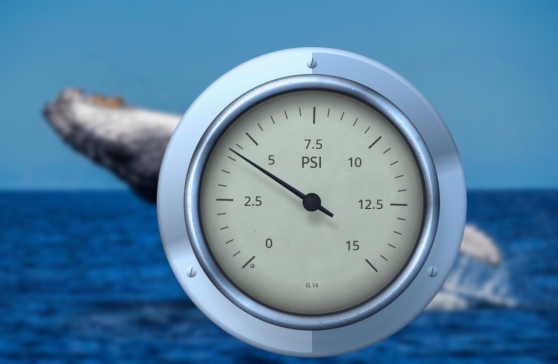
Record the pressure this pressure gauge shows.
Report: 4.25 psi
